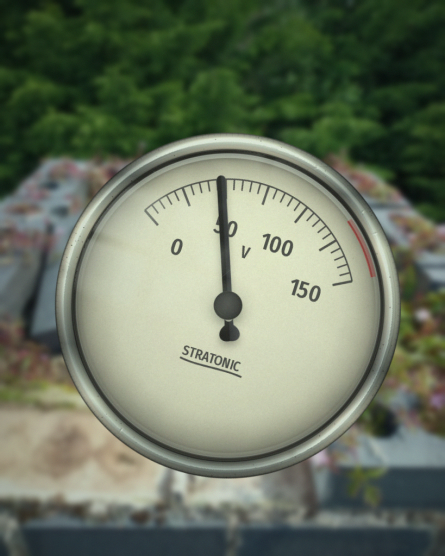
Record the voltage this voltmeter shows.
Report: 47.5 V
